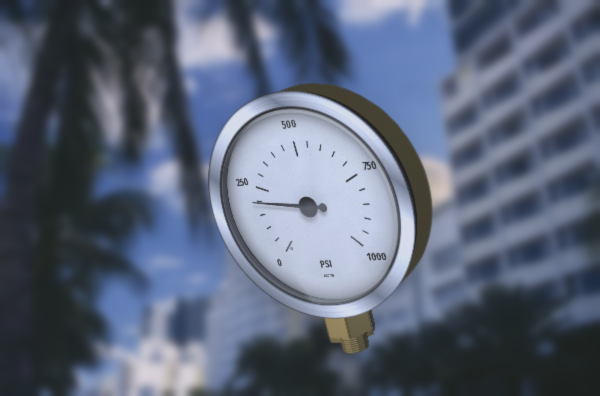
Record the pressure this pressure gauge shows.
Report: 200 psi
